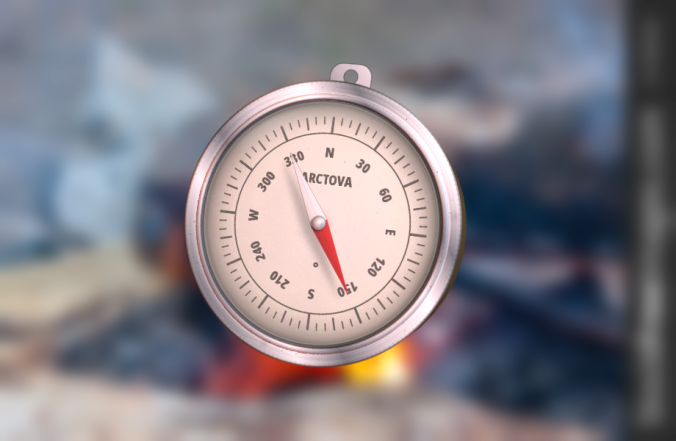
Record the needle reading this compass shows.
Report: 150 °
